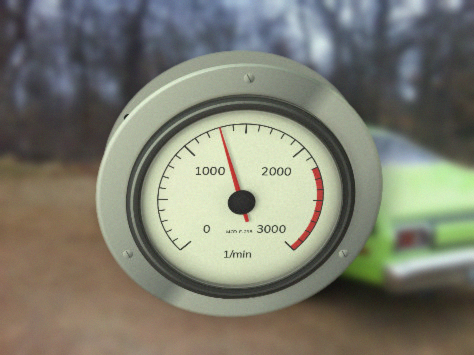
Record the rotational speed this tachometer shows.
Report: 1300 rpm
